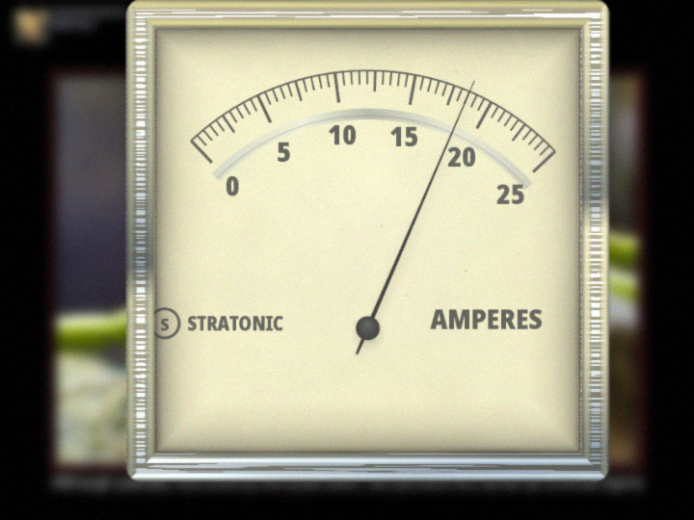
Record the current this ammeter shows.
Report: 18.5 A
